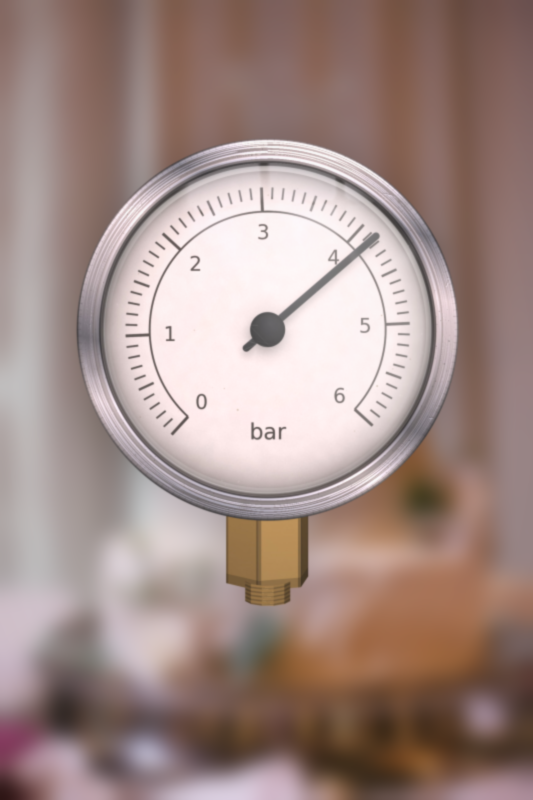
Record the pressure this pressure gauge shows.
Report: 4.15 bar
